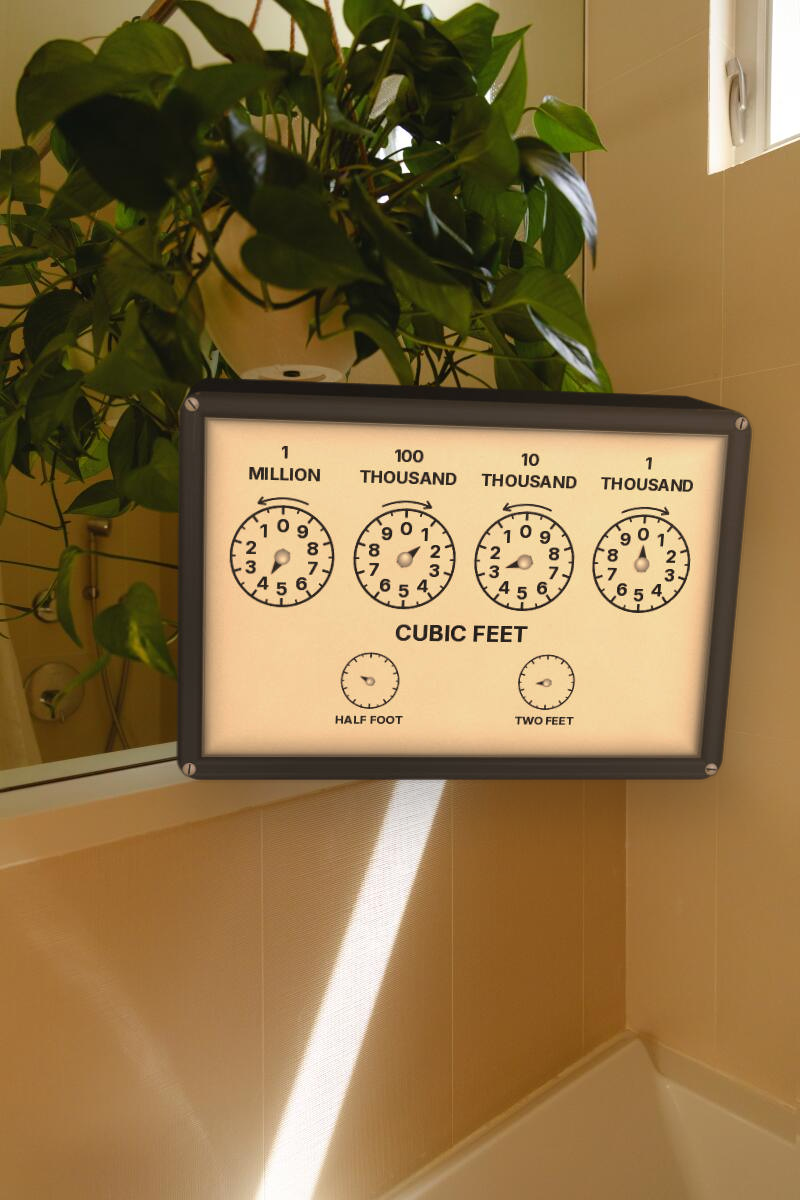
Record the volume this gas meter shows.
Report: 413000 ft³
